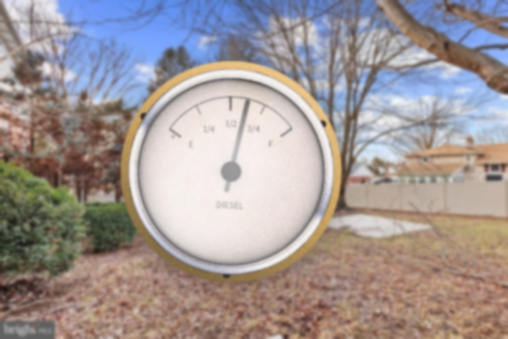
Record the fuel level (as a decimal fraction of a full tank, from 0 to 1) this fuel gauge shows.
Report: 0.625
